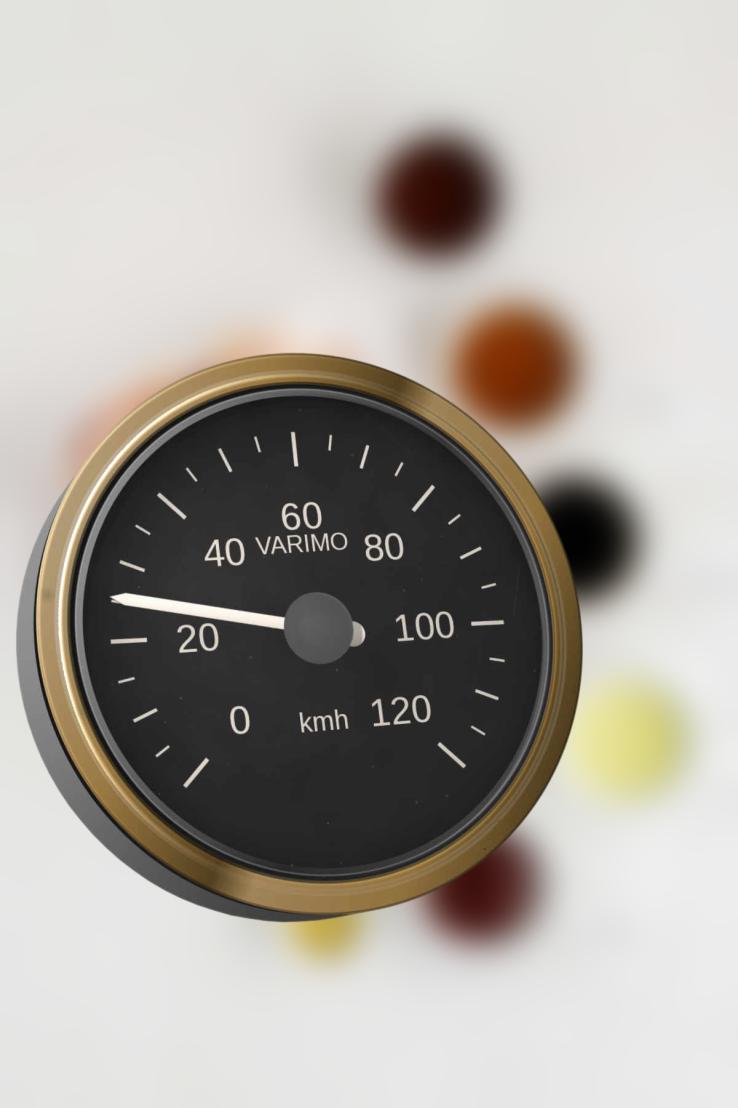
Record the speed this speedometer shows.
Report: 25 km/h
